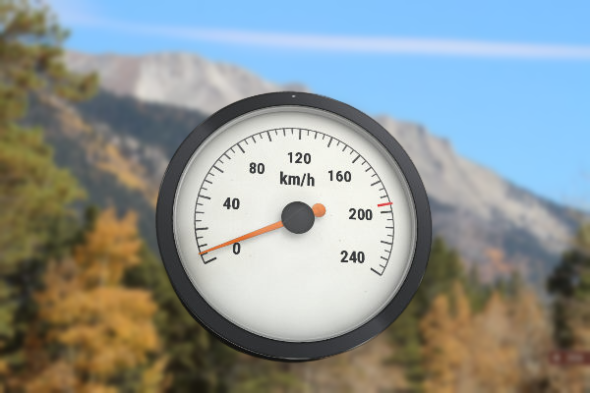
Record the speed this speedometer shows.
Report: 5 km/h
